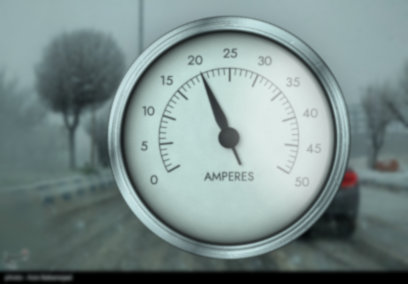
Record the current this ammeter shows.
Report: 20 A
